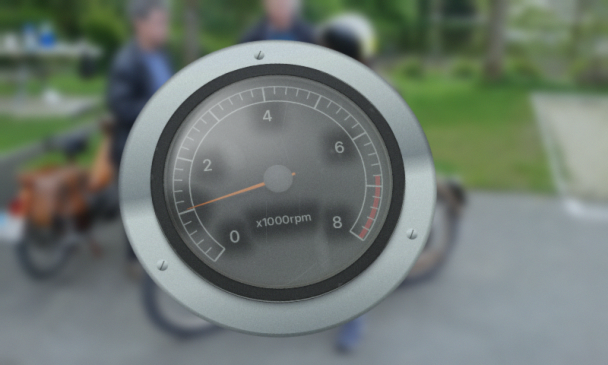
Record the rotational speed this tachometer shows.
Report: 1000 rpm
